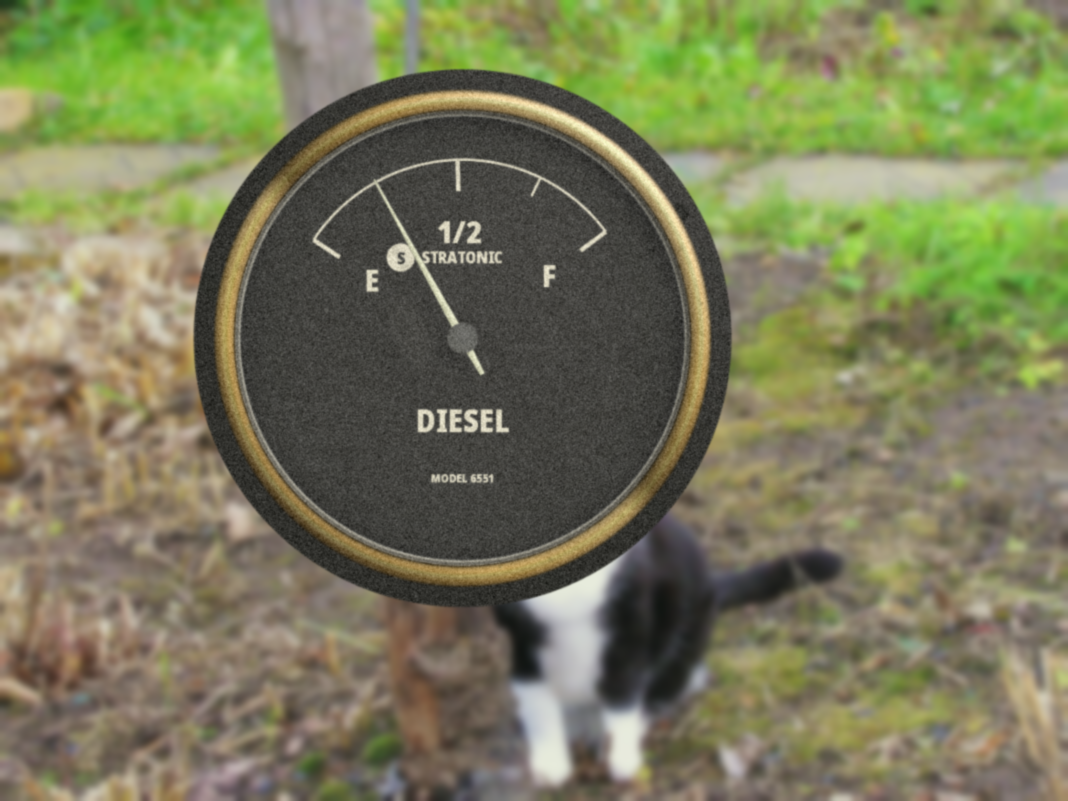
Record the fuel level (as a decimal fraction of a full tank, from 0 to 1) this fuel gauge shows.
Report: 0.25
